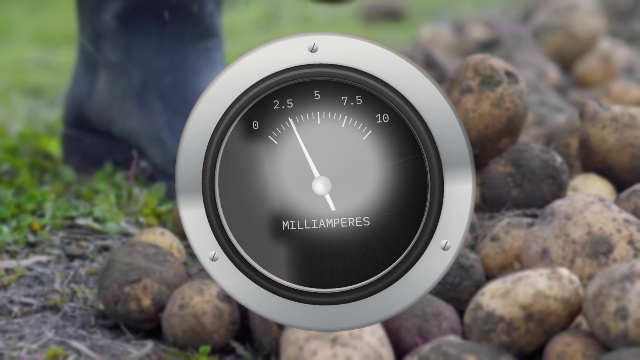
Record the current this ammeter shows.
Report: 2.5 mA
